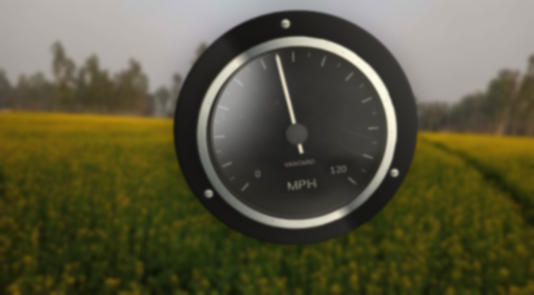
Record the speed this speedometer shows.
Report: 55 mph
